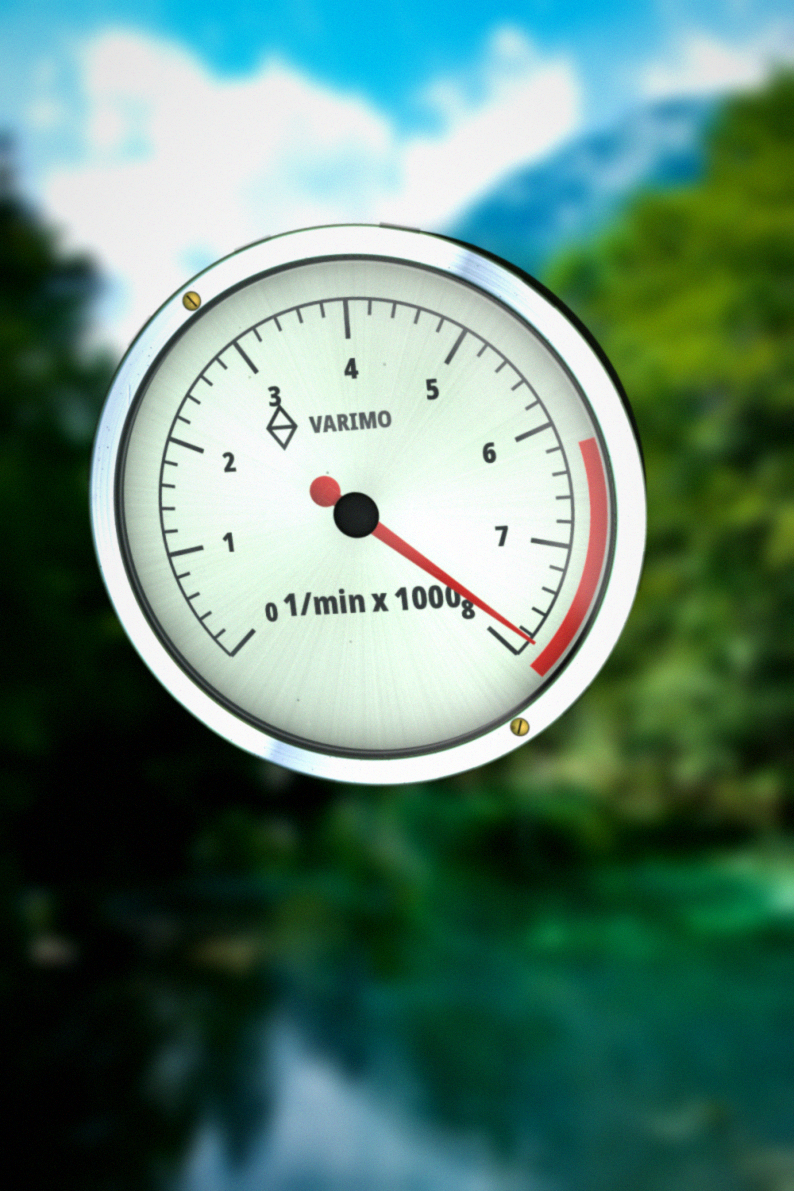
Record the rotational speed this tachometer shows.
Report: 7800 rpm
